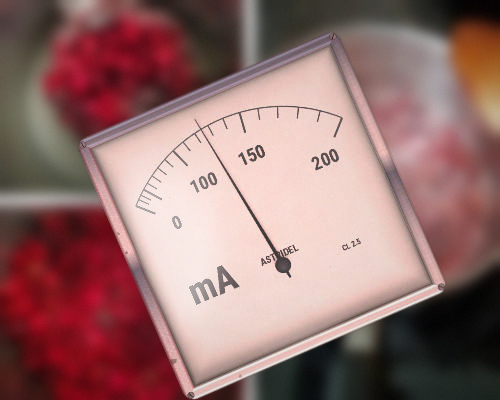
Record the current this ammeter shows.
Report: 125 mA
